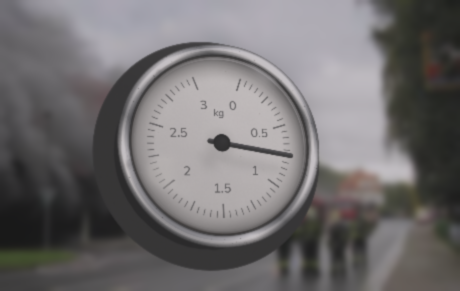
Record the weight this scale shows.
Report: 0.75 kg
